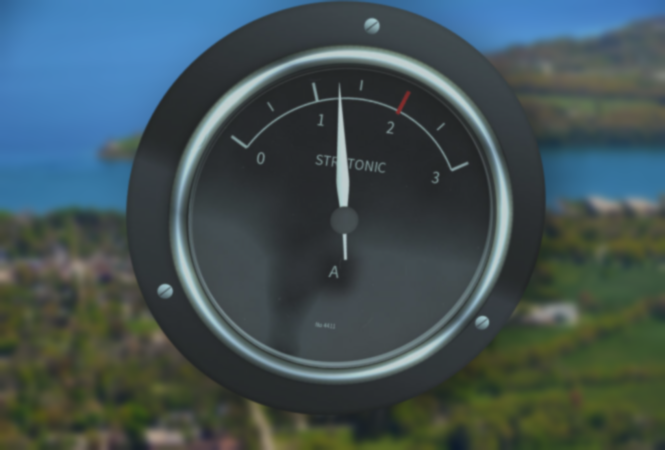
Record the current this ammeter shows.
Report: 1.25 A
